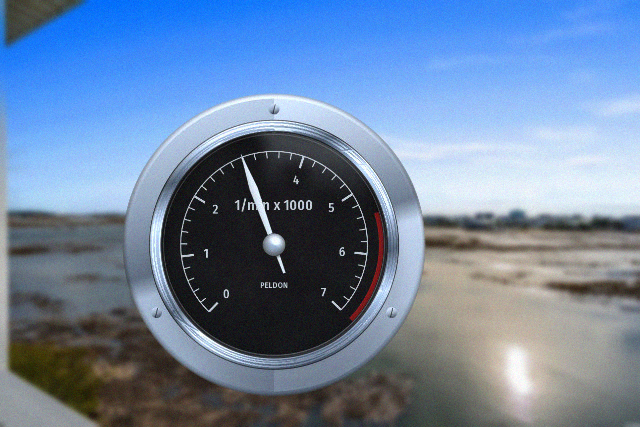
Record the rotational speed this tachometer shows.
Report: 3000 rpm
